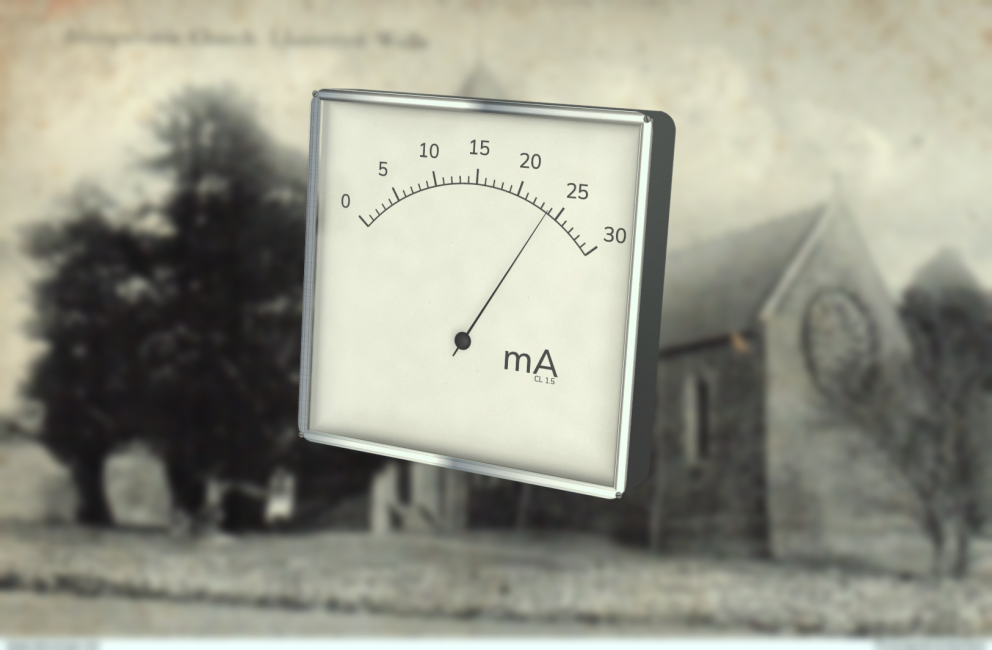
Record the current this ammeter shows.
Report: 24 mA
